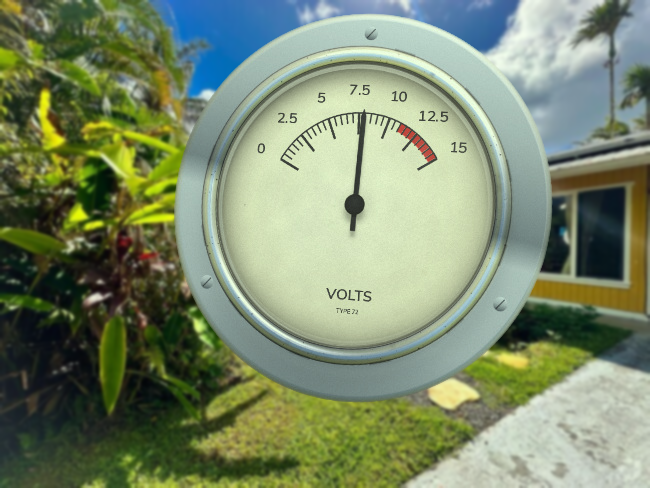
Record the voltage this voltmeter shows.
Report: 8 V
